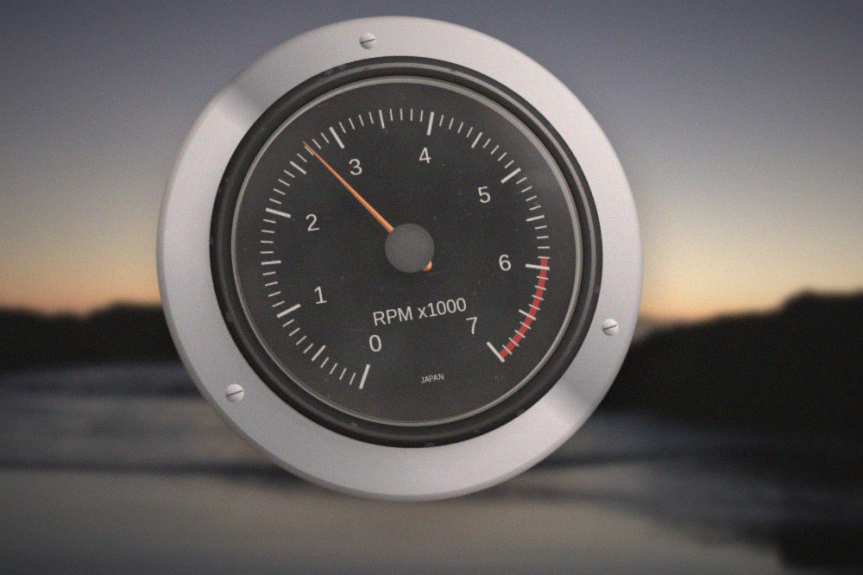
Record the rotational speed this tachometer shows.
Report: 2700 rpm
